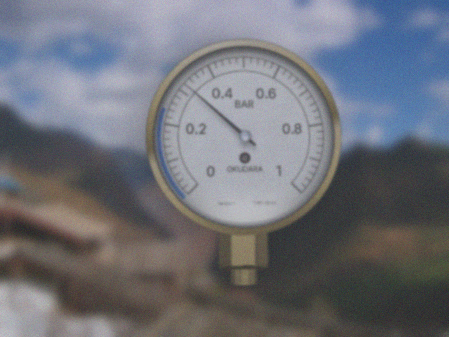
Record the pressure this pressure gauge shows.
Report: 0.32 bar
